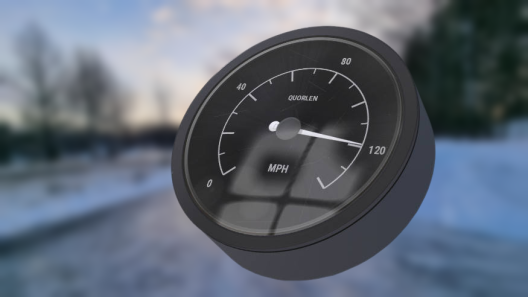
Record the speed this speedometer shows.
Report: 120 mph
